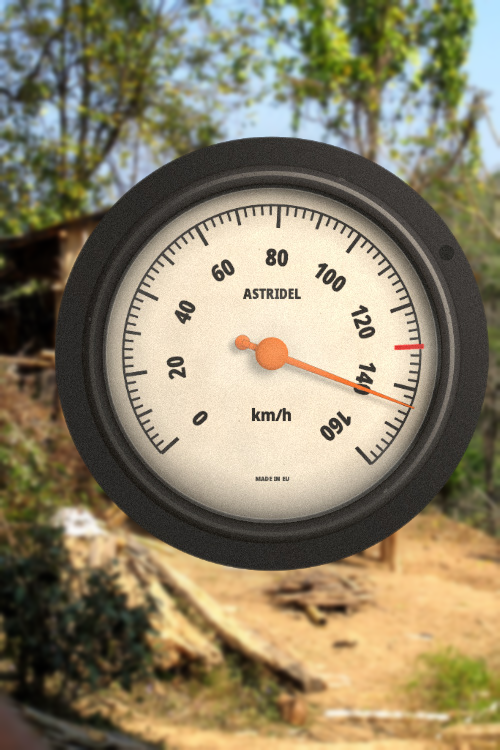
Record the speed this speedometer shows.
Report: 144 km/h
